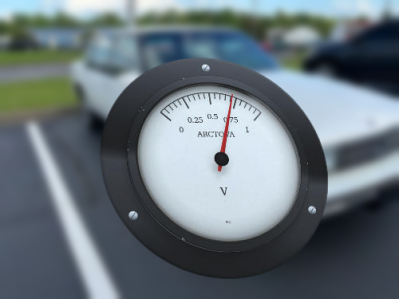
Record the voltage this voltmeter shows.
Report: 0.7 V
